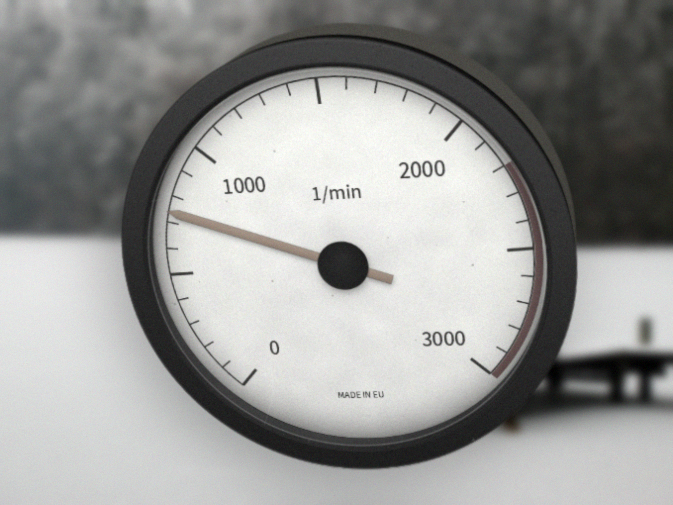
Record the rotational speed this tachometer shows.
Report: 750 rpm
